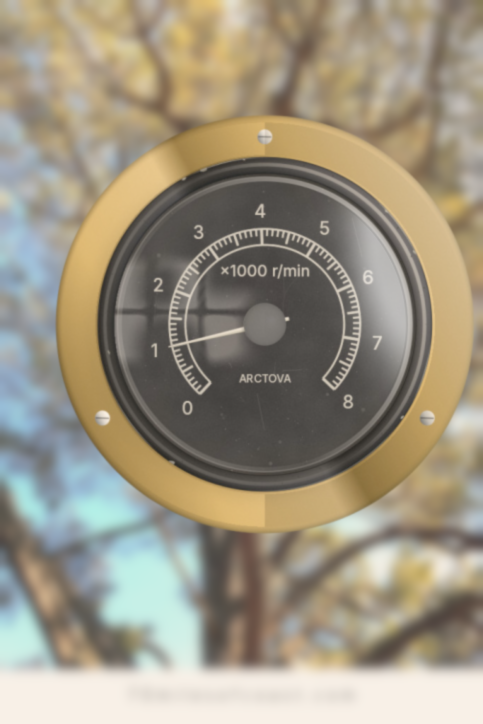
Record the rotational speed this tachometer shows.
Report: 1000 rpm
